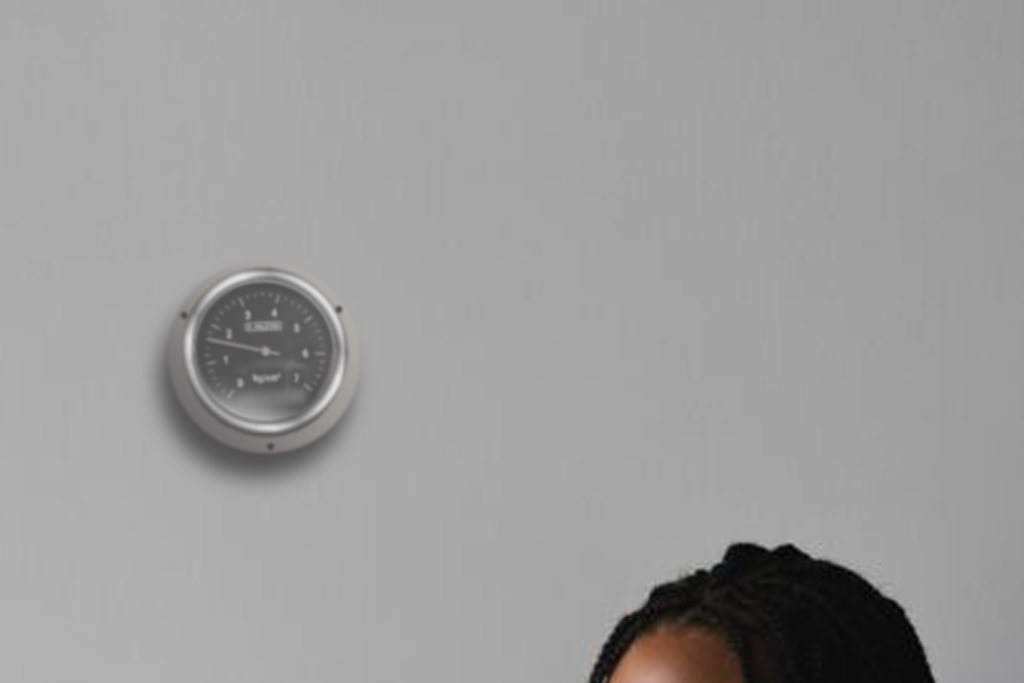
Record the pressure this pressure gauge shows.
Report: 1.6 kg/cm²
